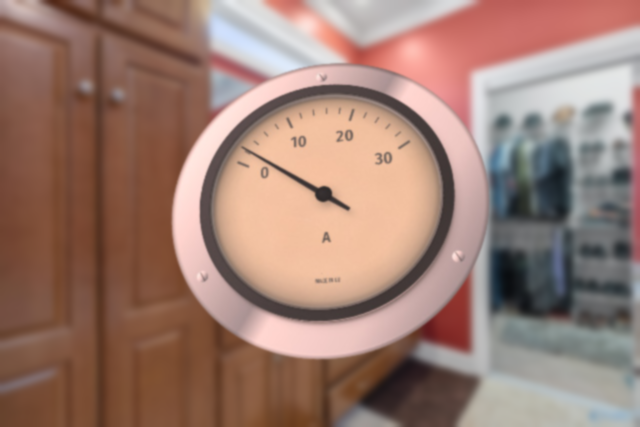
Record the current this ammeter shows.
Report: 2 A
